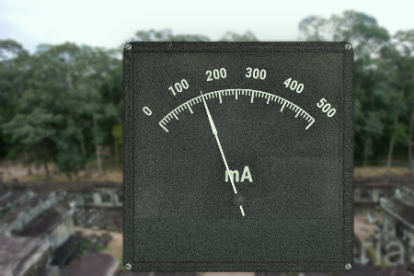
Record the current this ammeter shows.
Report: 150 mA
